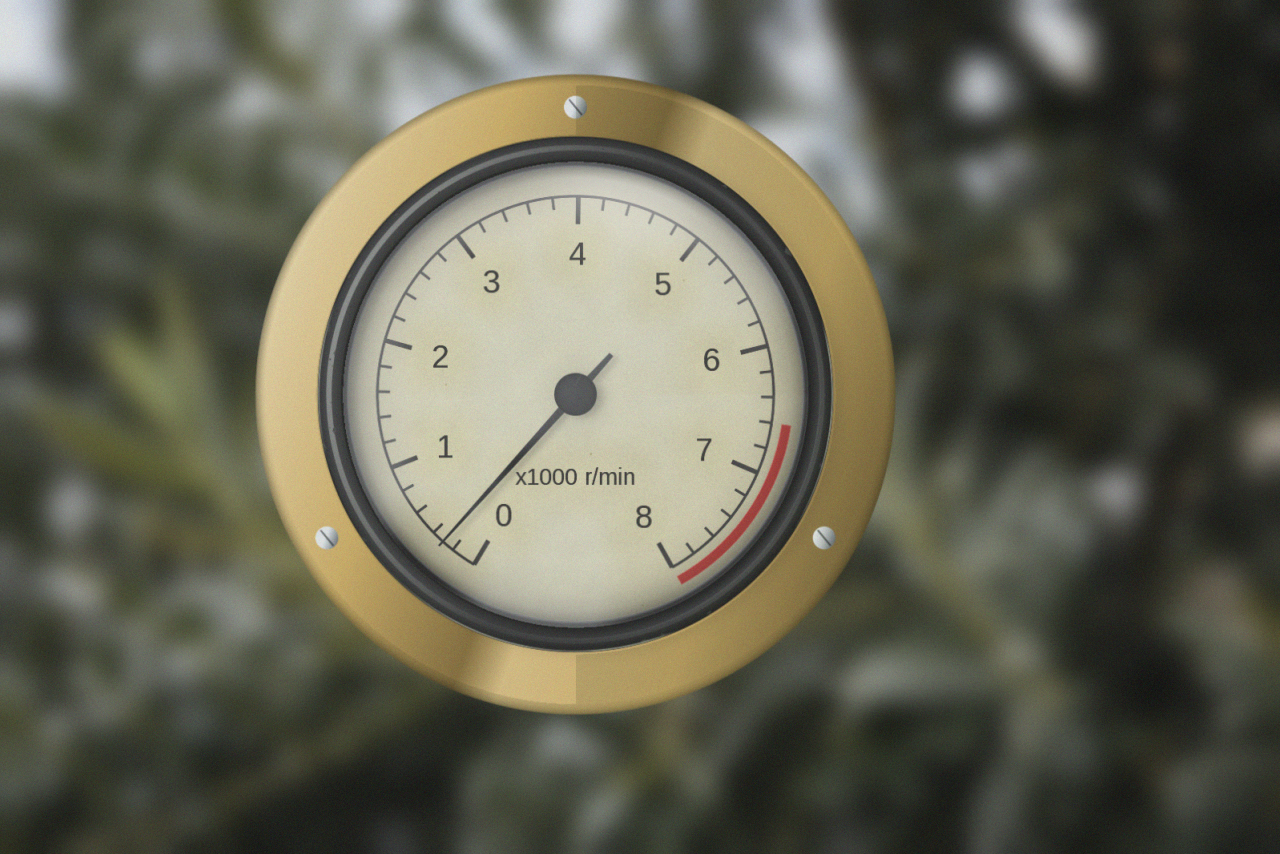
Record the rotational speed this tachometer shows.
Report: 300 rpm
